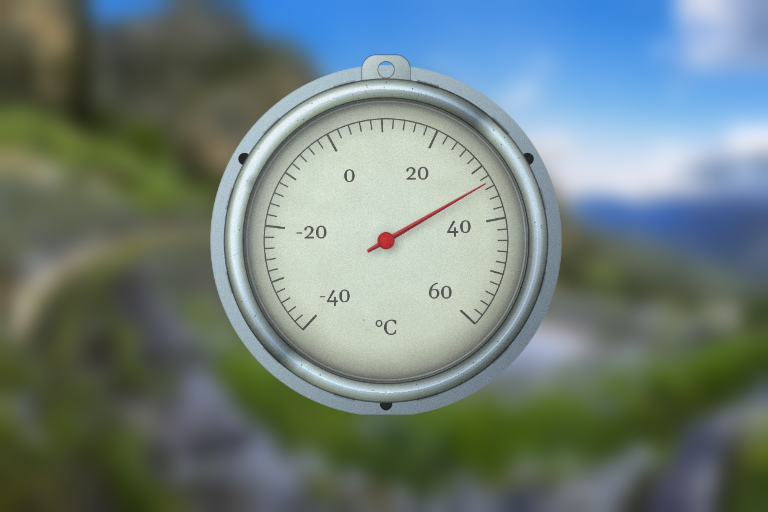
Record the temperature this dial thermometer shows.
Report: 33 °C
